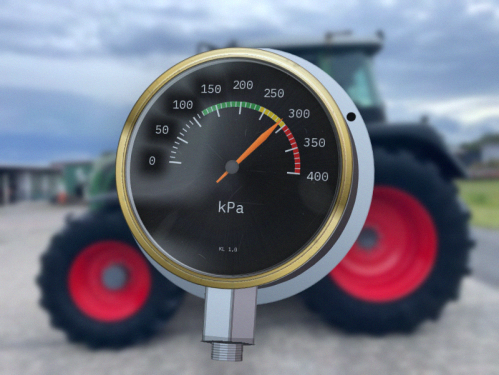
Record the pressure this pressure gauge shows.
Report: 290 kPa
